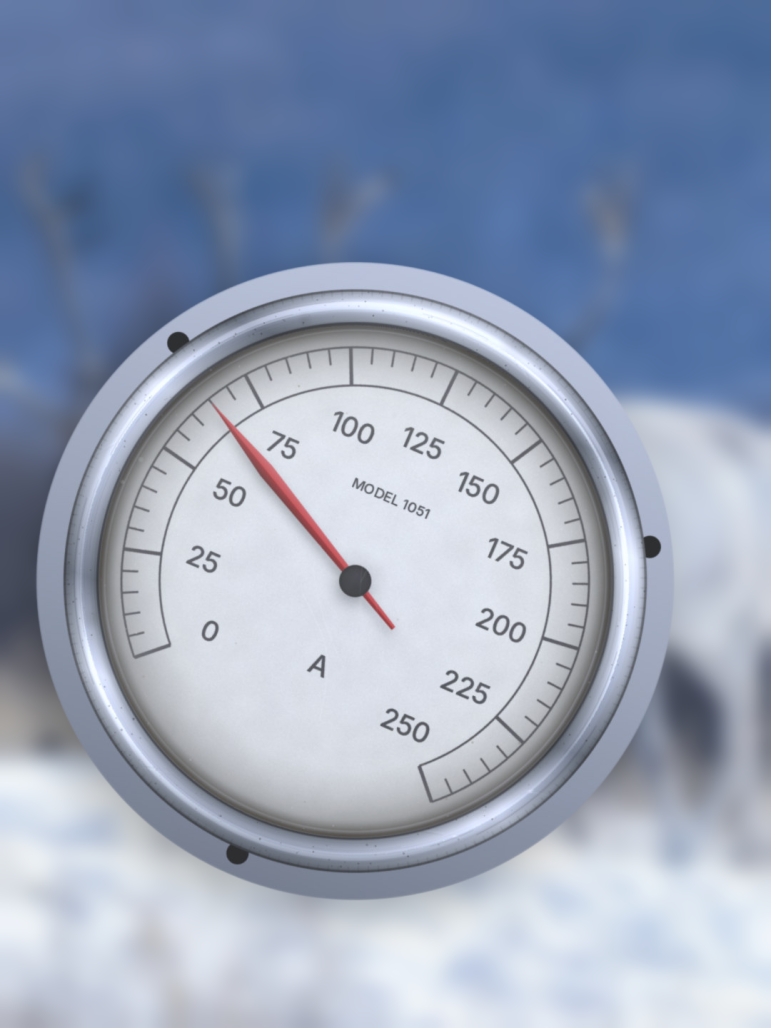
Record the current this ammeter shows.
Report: 65 A
